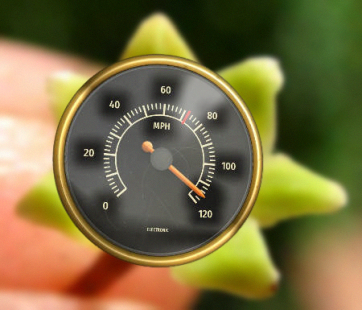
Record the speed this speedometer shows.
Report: 116 mph
